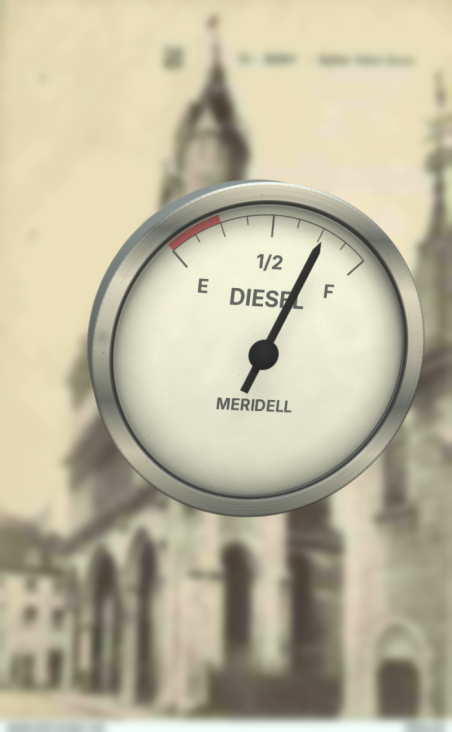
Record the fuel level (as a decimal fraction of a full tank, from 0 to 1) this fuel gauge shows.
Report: 0.75
